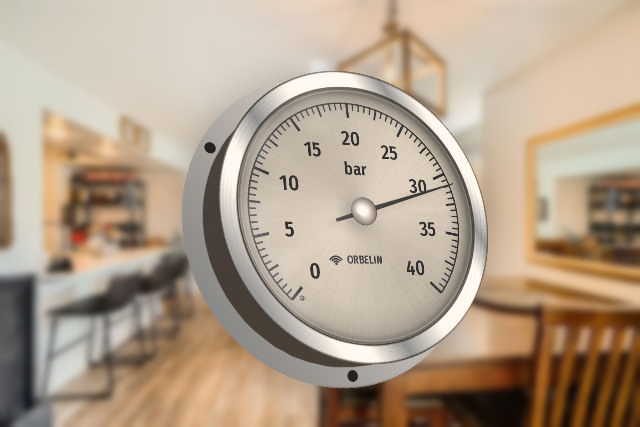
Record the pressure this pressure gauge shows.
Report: 31 bar
